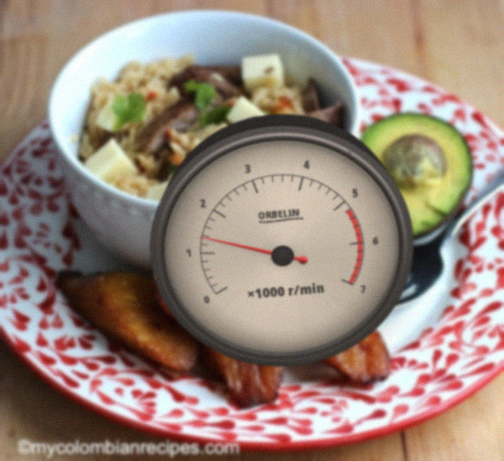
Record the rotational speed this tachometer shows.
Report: 1400 rpm
